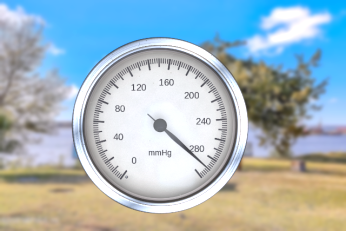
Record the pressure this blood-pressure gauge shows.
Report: 290 mmHg
